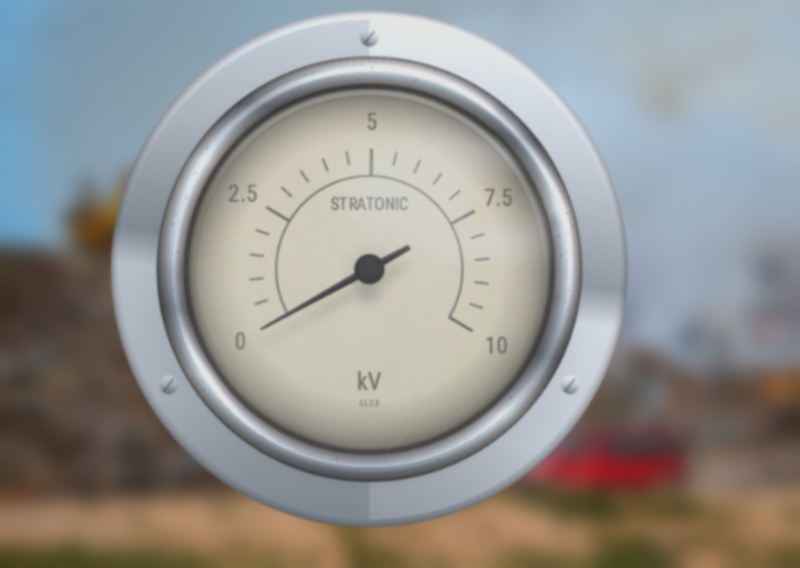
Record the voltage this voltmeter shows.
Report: 0 kV
